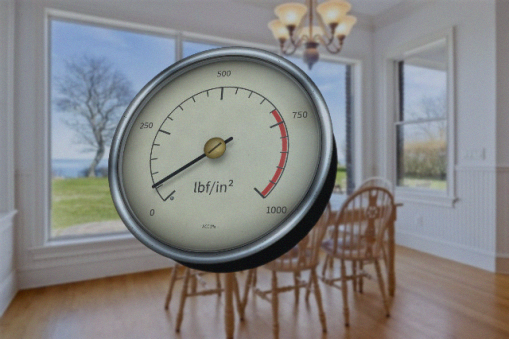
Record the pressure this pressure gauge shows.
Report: 50 psi
